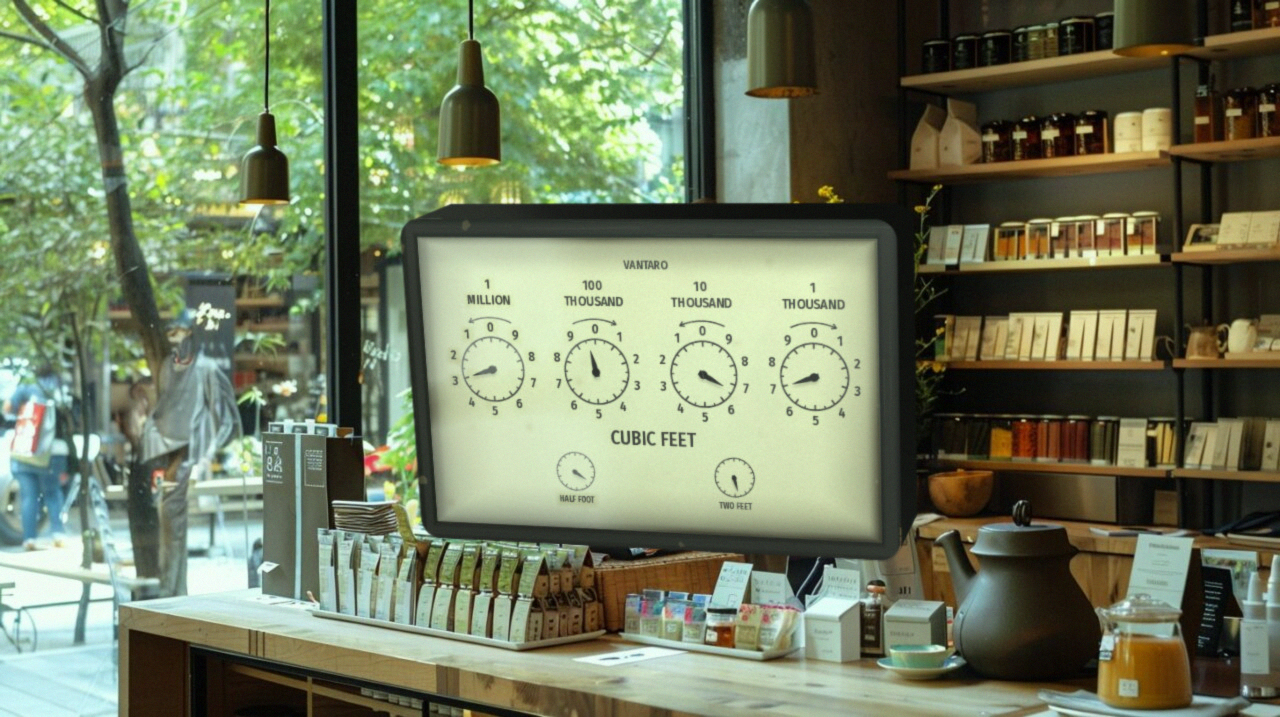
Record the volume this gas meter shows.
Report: 296700 ft³
